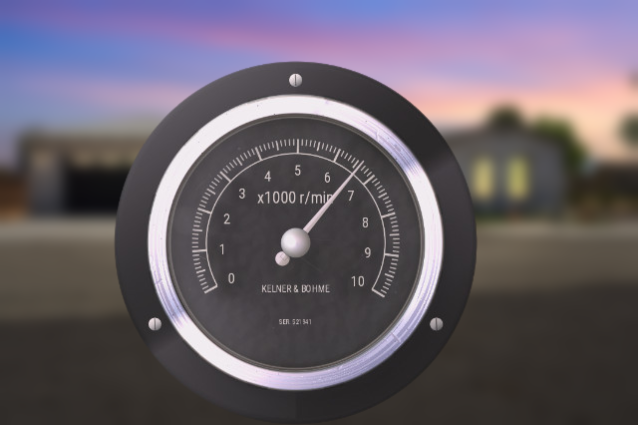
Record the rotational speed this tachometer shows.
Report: 6600 rpm
